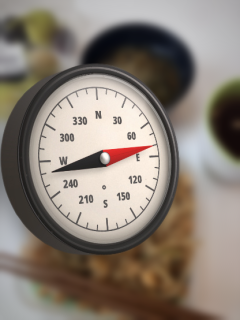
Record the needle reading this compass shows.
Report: 80 °
